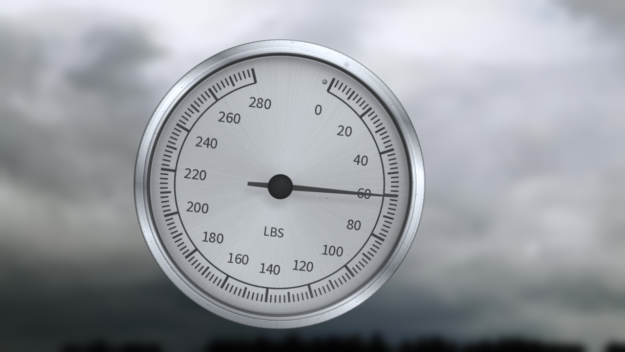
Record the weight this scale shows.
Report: 60 lb
